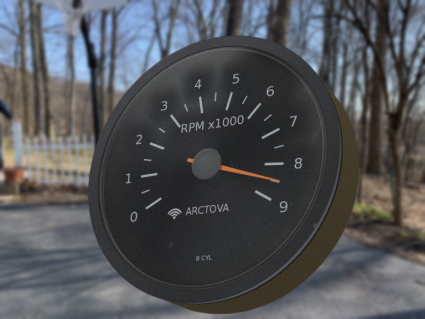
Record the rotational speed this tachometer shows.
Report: 8500 rpm
